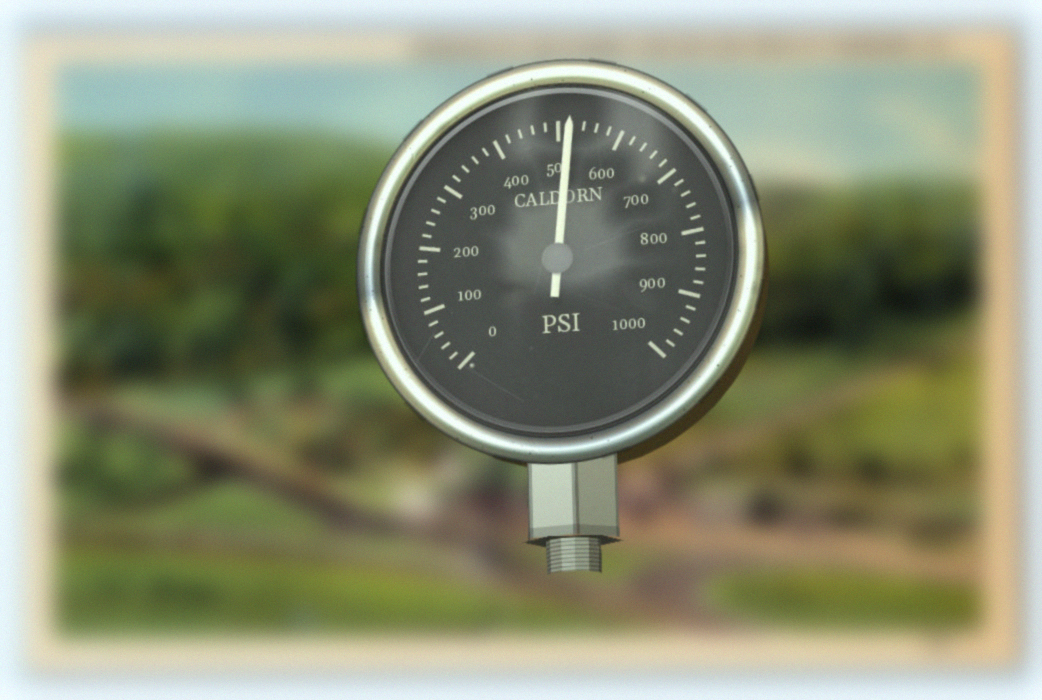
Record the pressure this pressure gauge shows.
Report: 520 psi
